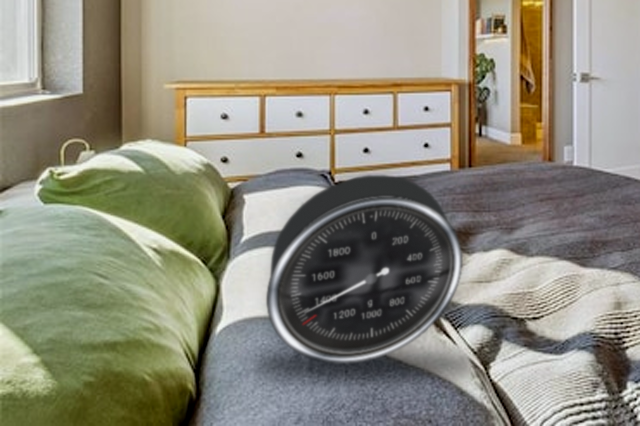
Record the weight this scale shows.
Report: 1400 g
